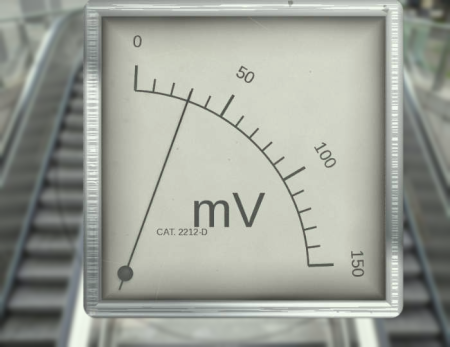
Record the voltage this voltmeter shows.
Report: 30 mV
